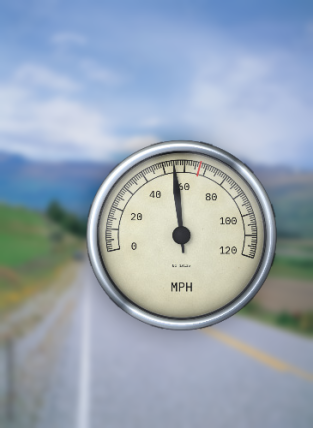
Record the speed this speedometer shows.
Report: 55 mph
